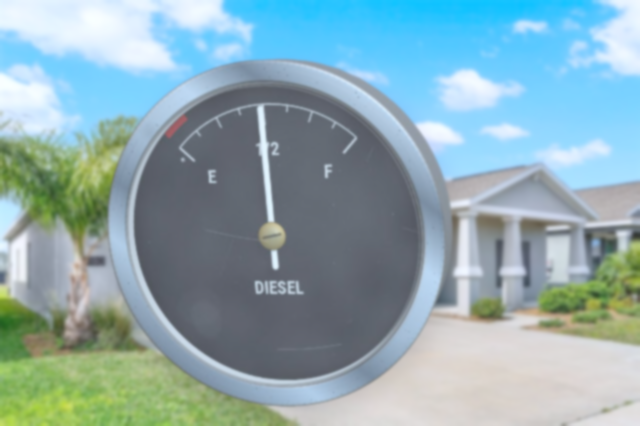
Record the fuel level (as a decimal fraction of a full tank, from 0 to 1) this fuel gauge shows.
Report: 0.5
